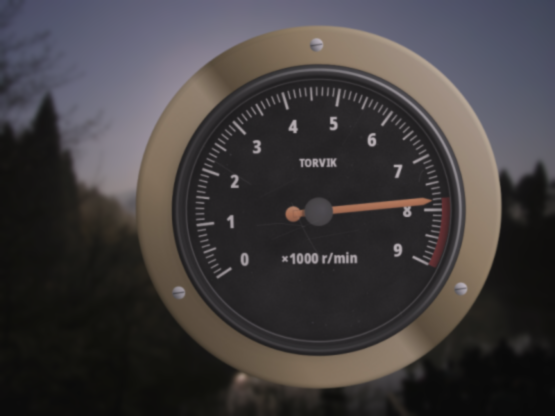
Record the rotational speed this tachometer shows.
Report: 7800 rpm
